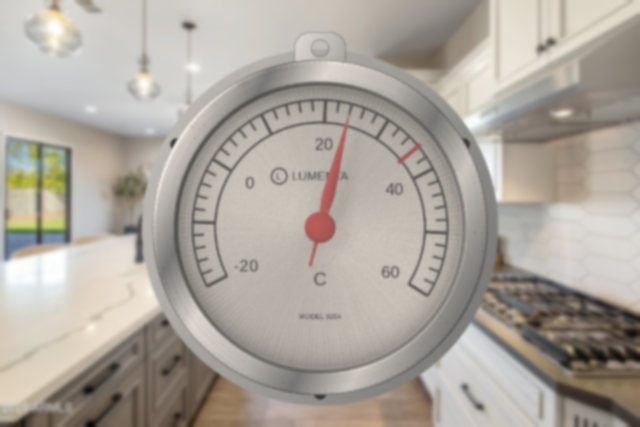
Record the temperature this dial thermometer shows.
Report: 24 °C
